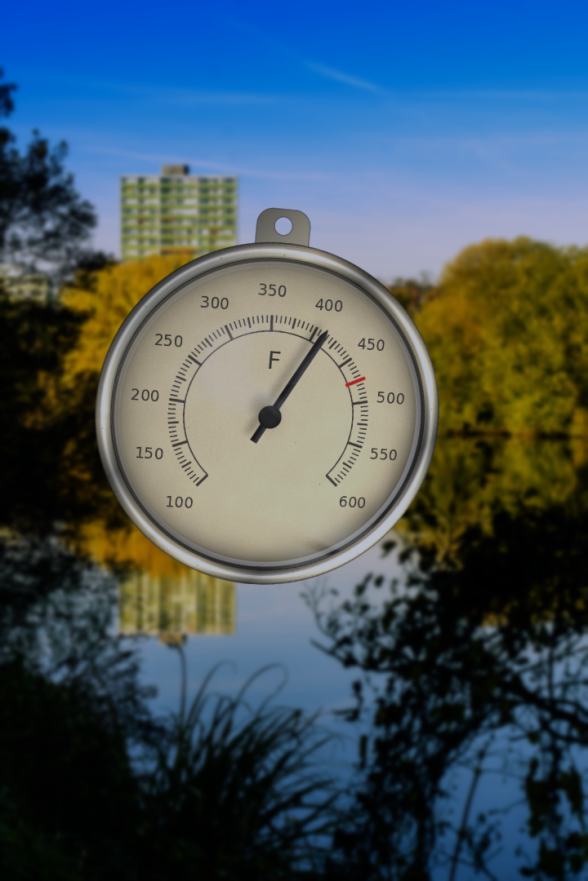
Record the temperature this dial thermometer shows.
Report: 410 °F
